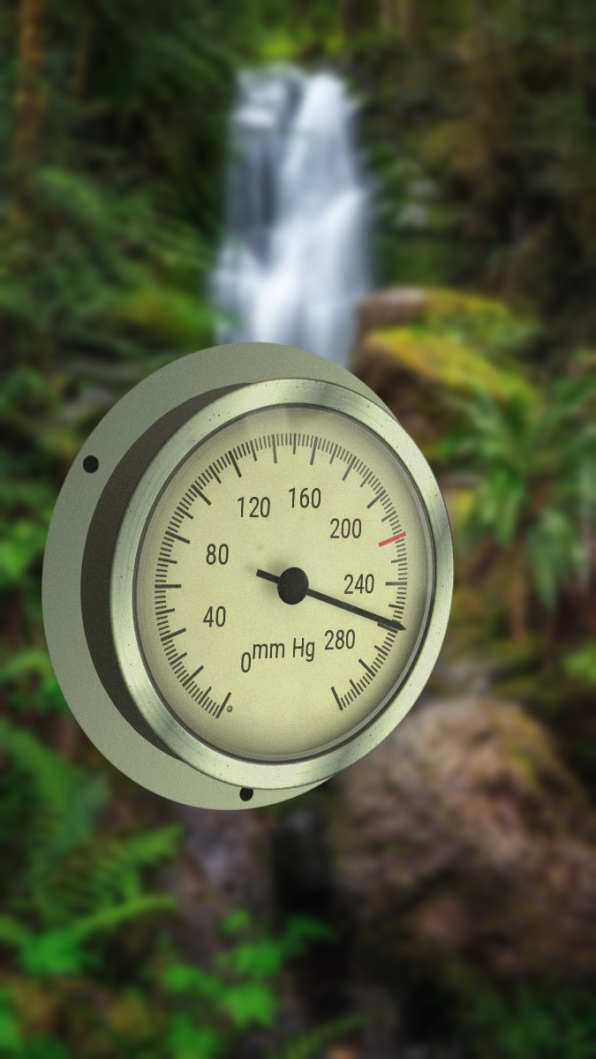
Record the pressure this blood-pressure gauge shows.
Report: 258 mmHg
